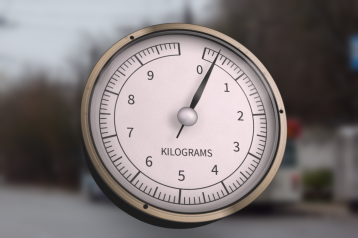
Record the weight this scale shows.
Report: 0.3 kg
